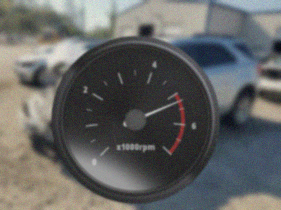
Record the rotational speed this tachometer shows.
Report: 5250 rpm
